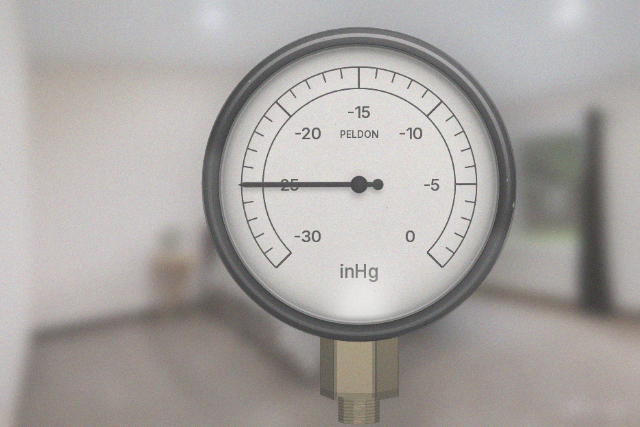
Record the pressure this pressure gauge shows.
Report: -25 inHg
